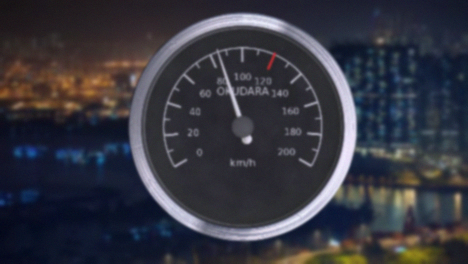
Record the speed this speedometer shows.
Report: 85 km/h
